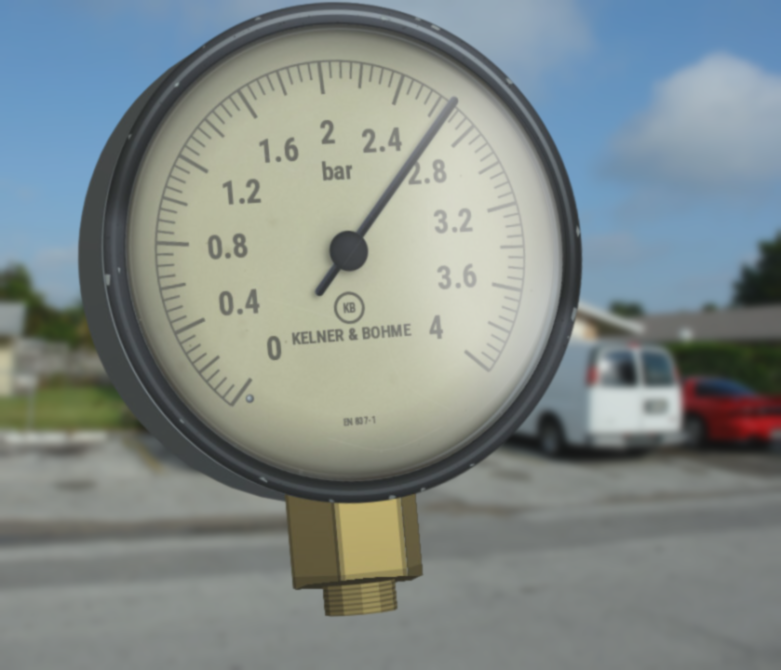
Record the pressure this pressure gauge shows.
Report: 2.65 bar
